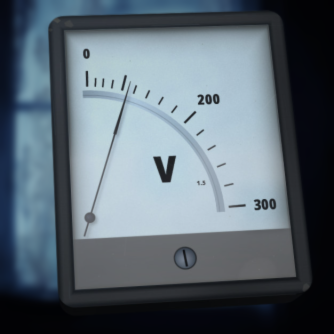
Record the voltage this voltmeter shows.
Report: 110 V
